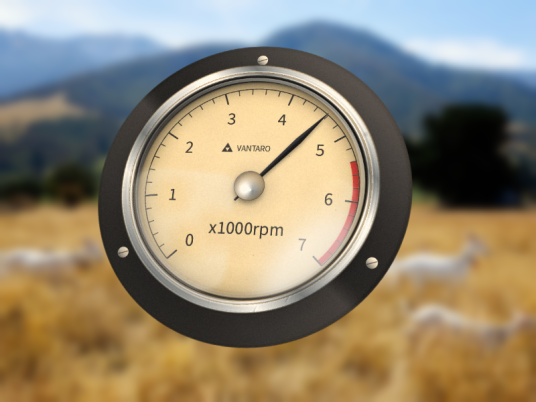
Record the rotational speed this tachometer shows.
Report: 4600 rpm
